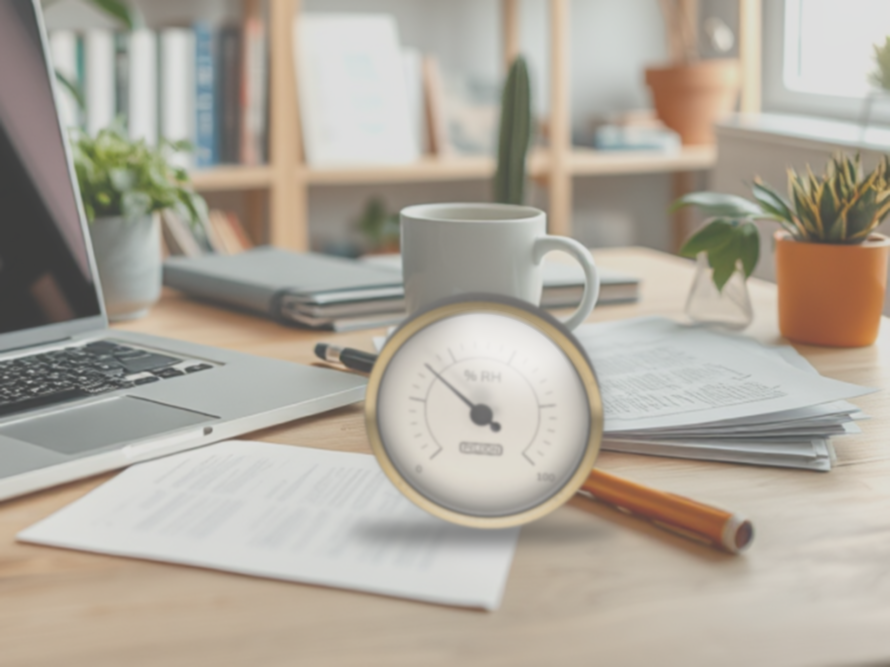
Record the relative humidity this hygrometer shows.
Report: 32 %
